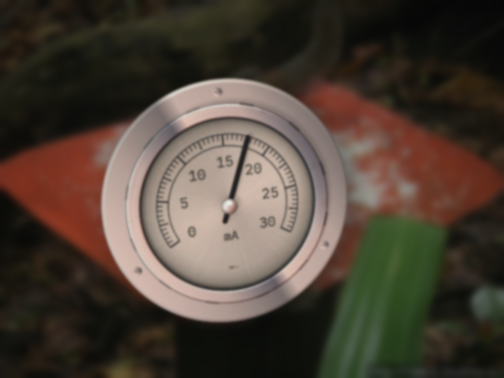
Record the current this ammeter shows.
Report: 17.5 mA
